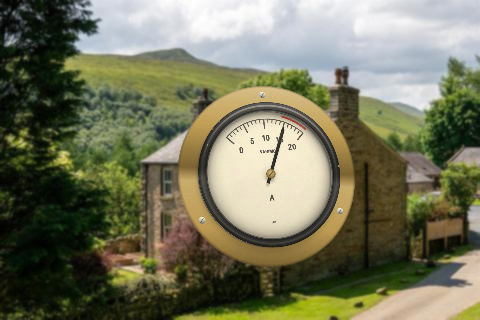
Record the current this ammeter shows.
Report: 15 A
